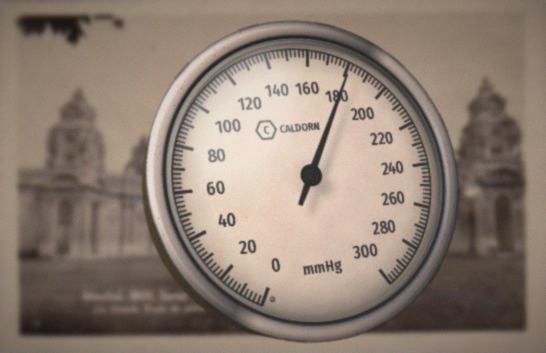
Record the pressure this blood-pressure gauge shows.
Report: 180 mmHg
